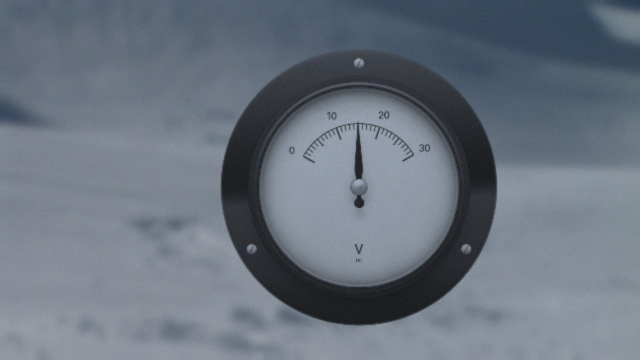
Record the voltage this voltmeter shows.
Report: 15 V
